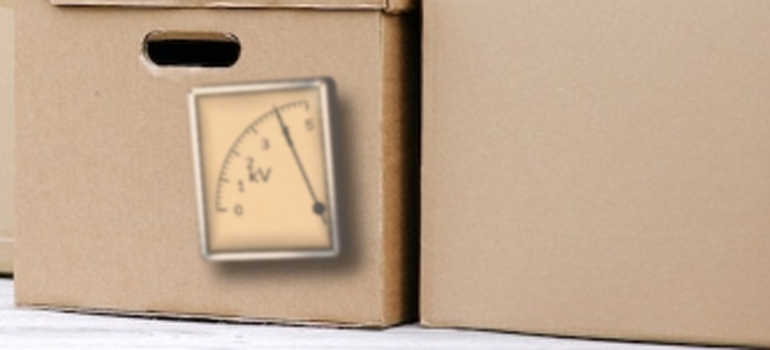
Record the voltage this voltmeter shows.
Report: 4 kV
